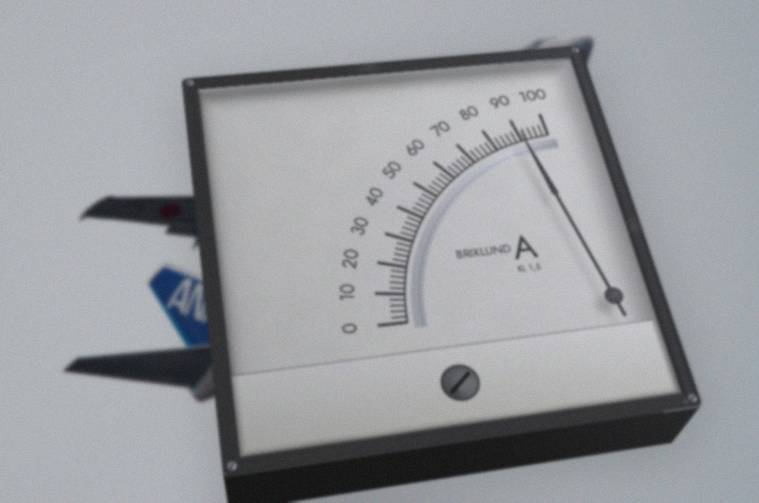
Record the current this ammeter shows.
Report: 90 A
